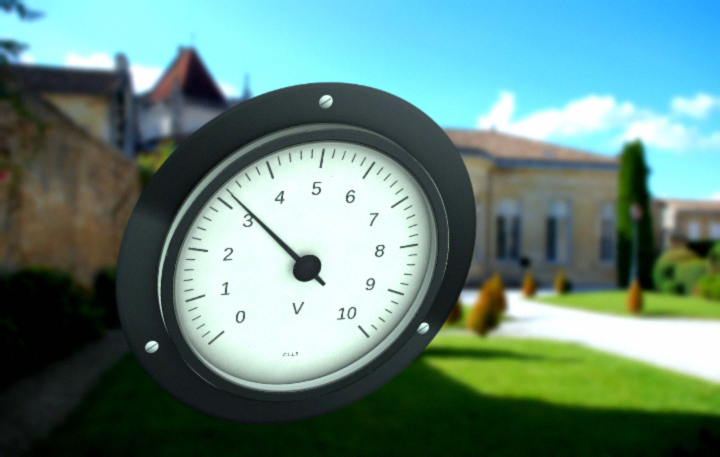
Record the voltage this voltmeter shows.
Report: 3.2 V
